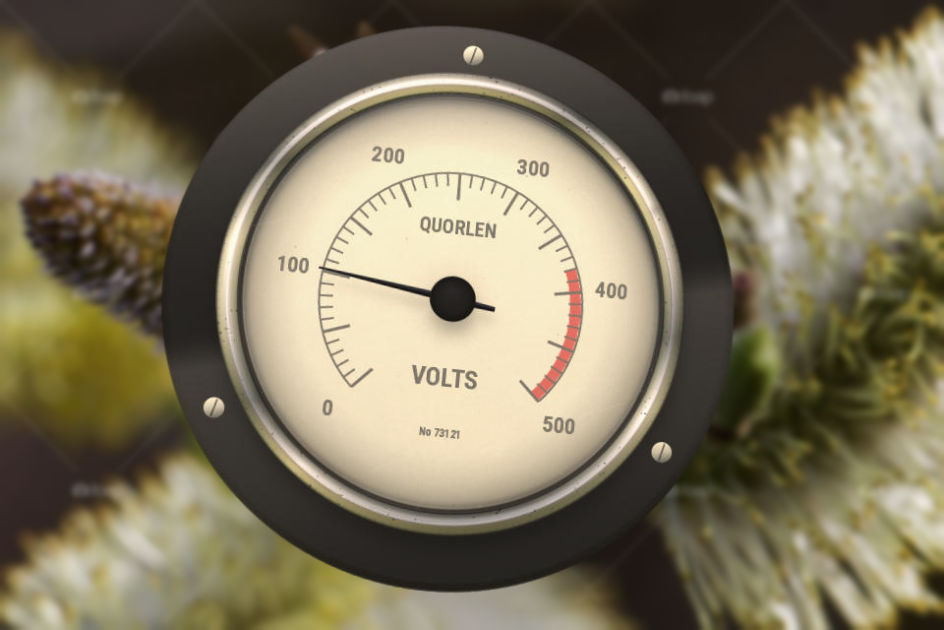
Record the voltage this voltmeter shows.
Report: 100 V
